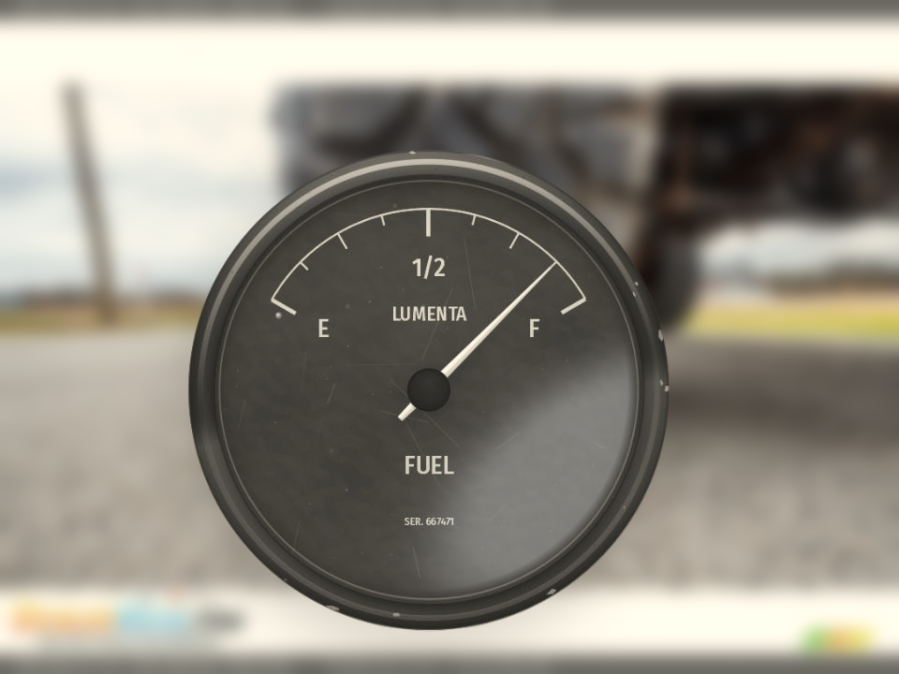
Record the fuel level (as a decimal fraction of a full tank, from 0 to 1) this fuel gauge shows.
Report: 0.875
